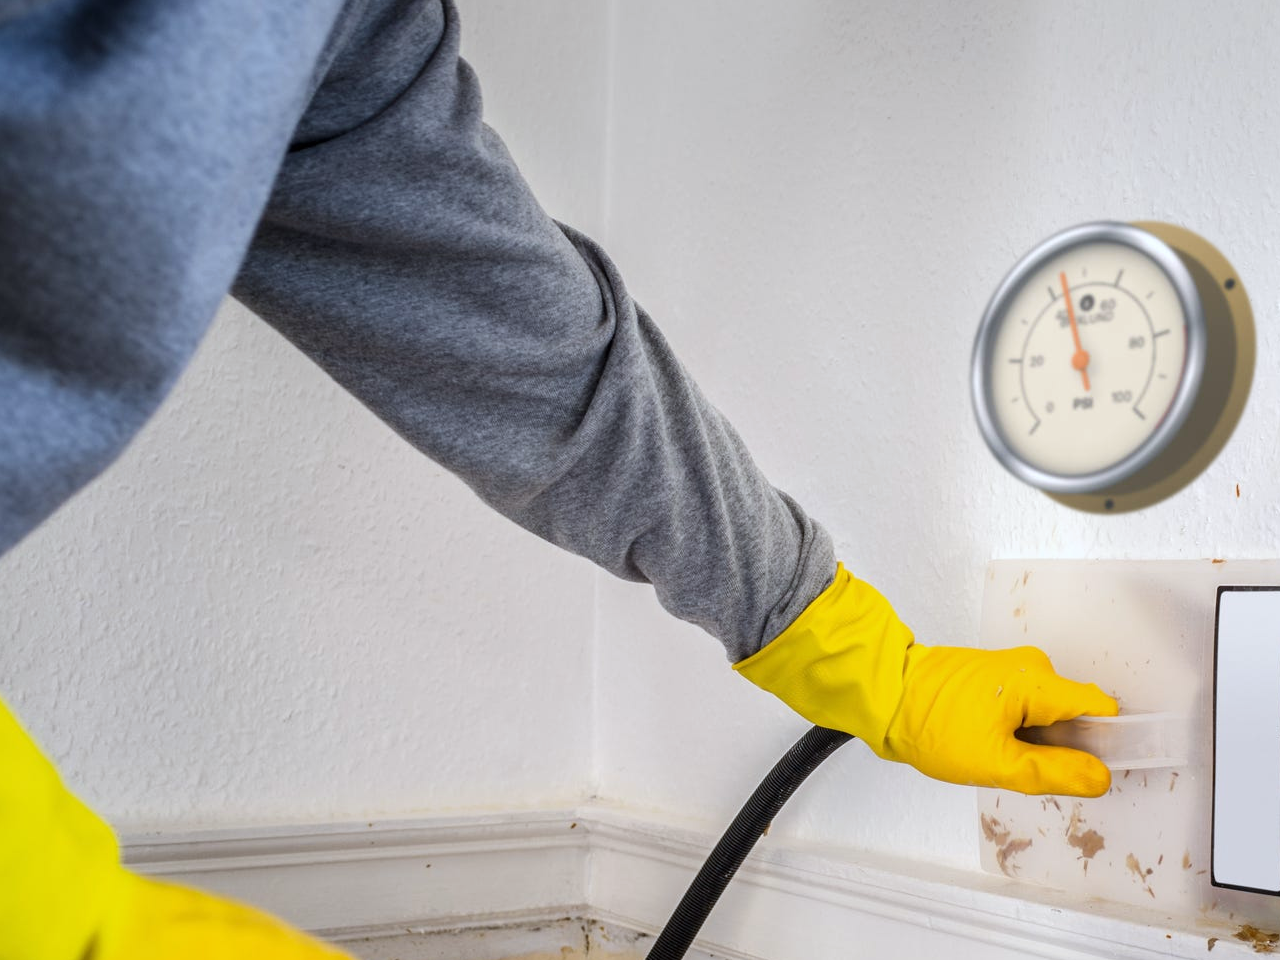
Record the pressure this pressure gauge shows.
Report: 45 psi
